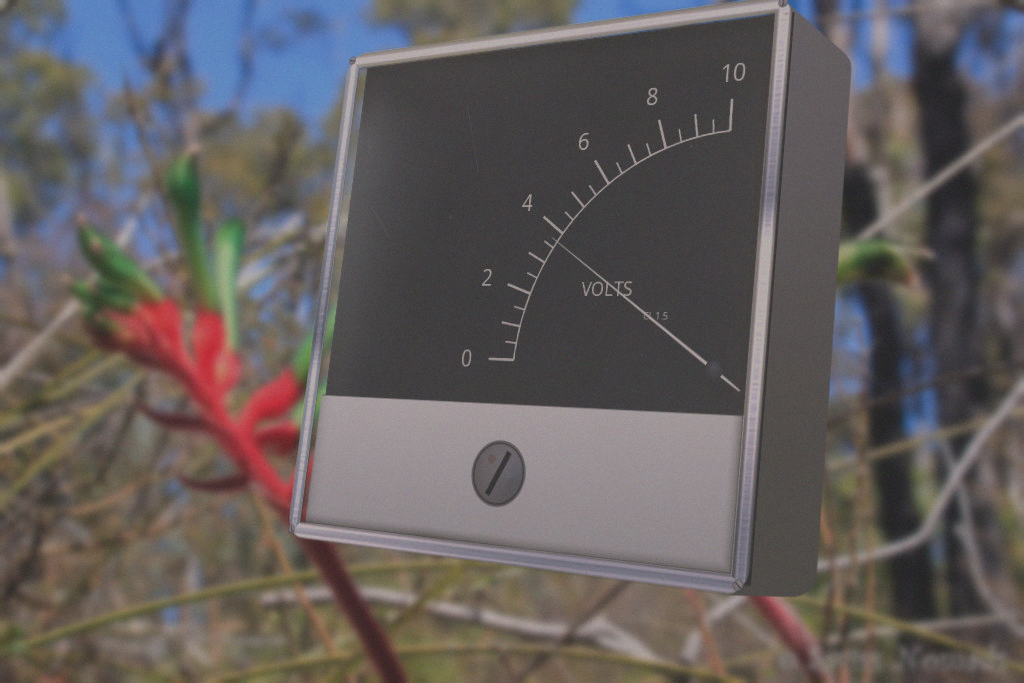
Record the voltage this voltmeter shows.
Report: 3.75 V
